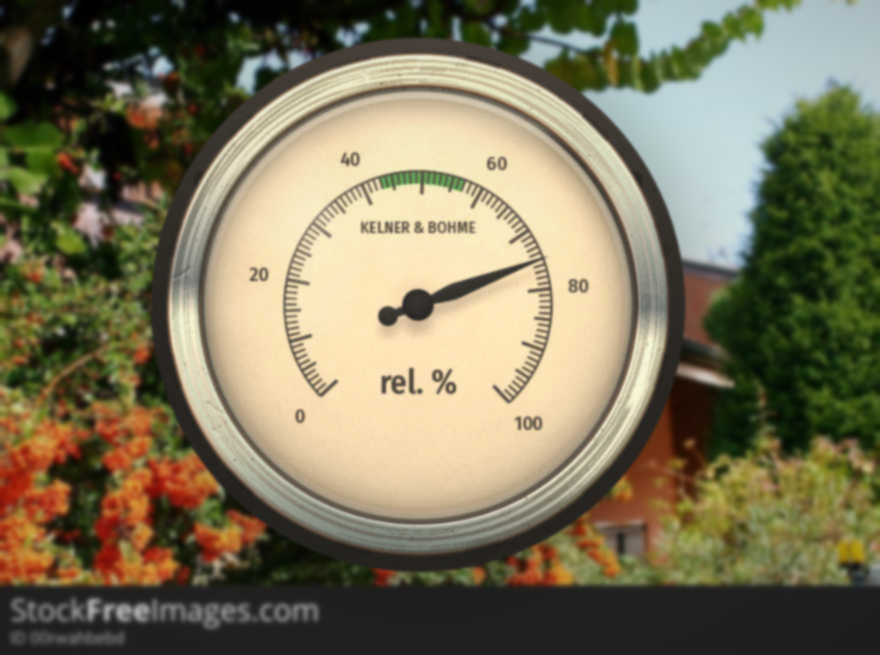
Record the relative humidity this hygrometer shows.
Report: 75 %
